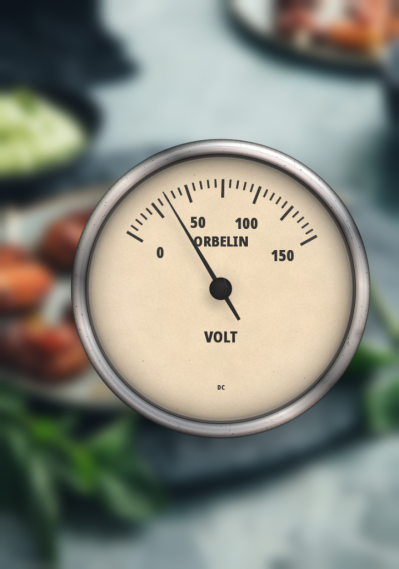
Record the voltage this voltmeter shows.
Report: 35 V
